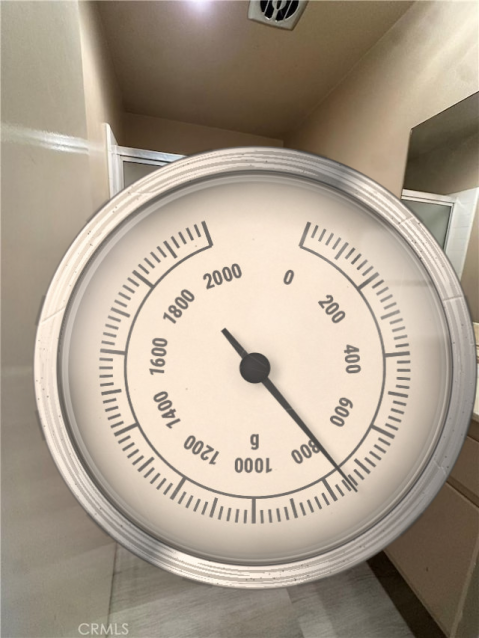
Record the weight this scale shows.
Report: 750 g
